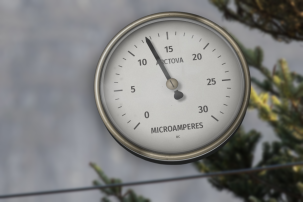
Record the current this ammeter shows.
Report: 12.5 µA
